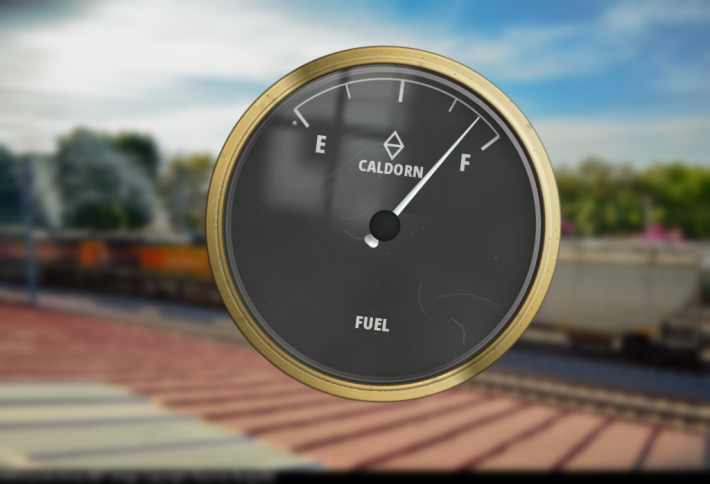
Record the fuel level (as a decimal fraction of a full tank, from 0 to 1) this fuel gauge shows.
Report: 0.875
